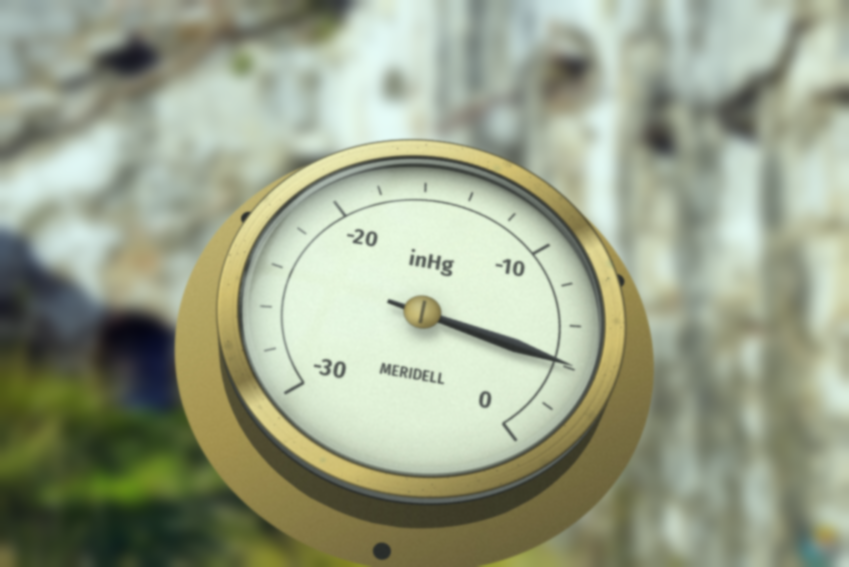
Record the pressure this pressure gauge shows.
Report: -4 inHg
